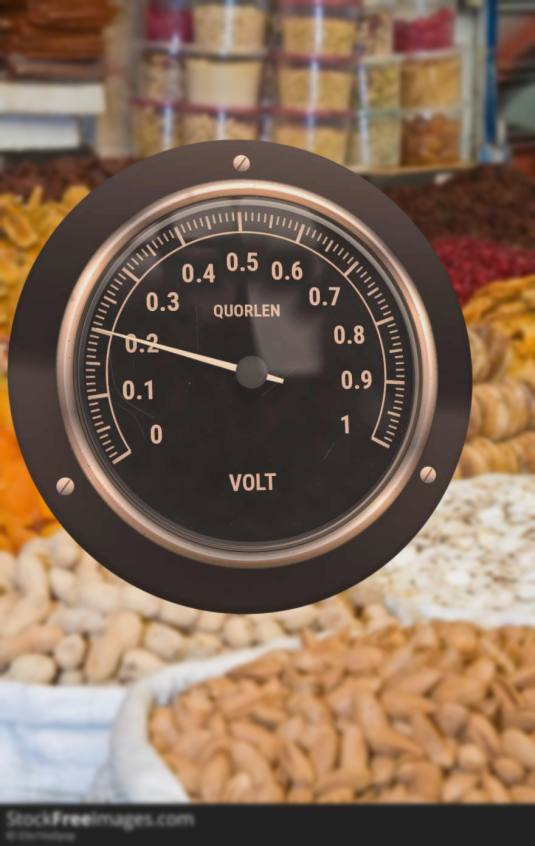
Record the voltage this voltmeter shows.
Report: 0.2 V
